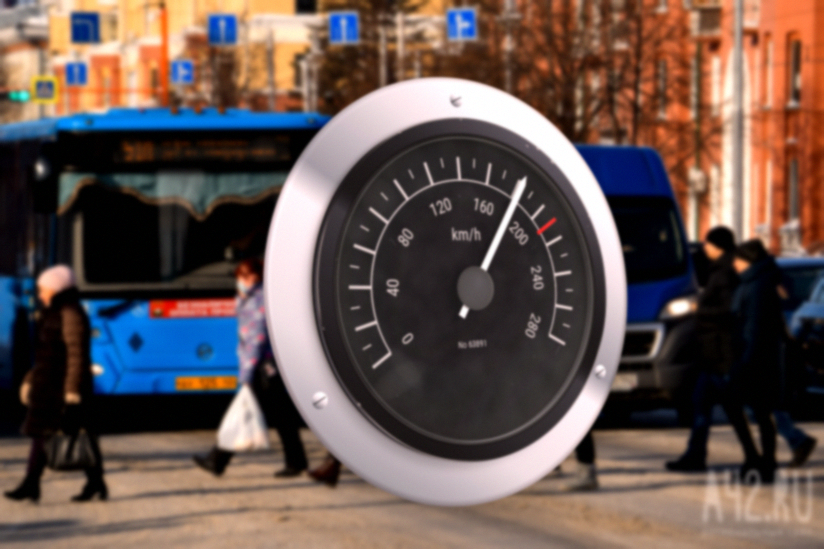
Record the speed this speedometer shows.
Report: 180 km/h
